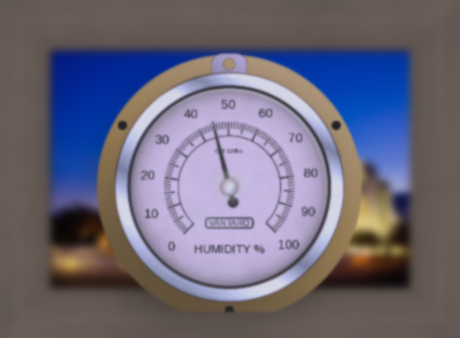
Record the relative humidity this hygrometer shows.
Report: 45 %
